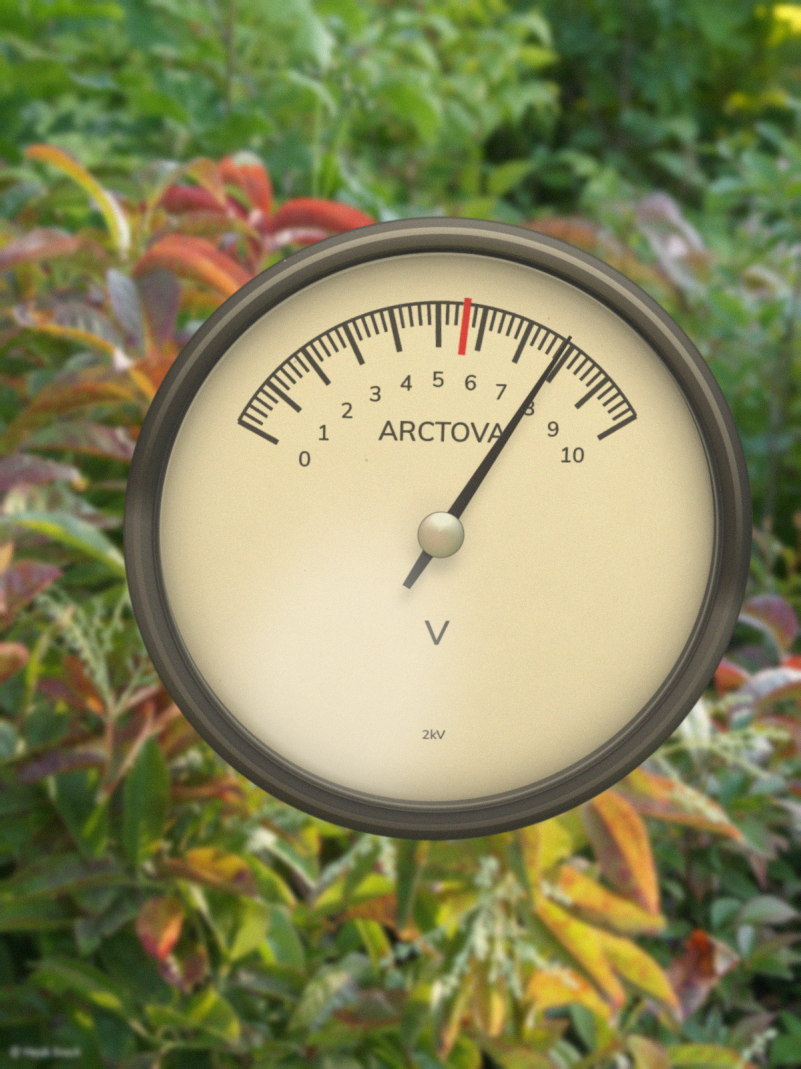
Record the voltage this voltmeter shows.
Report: 7.8 V
